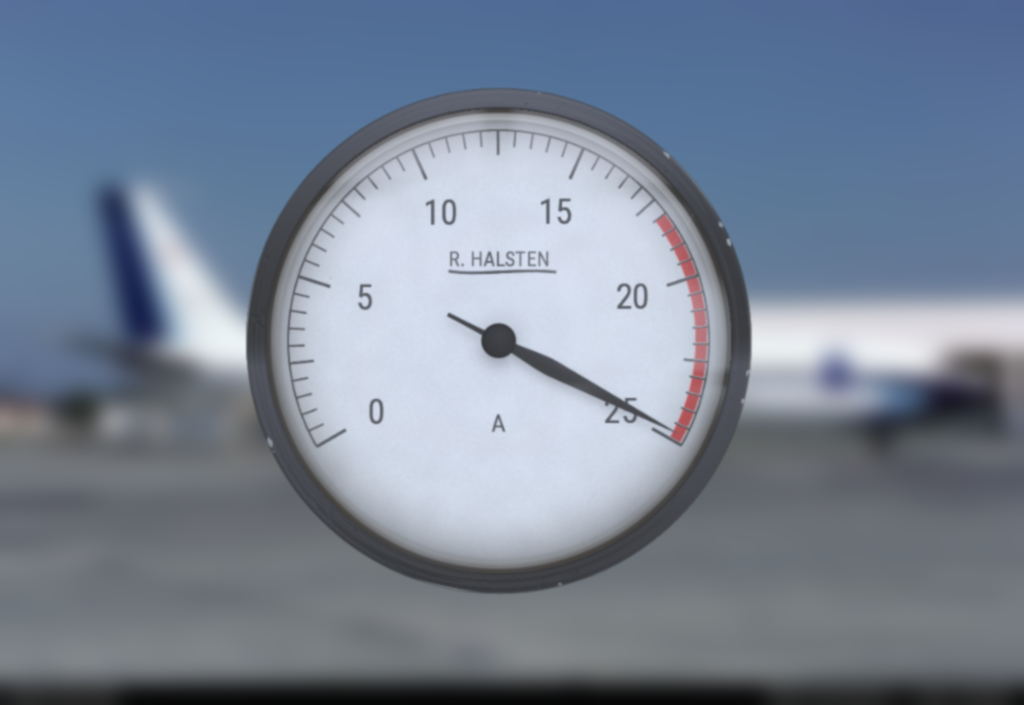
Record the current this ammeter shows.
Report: 24.75 A
